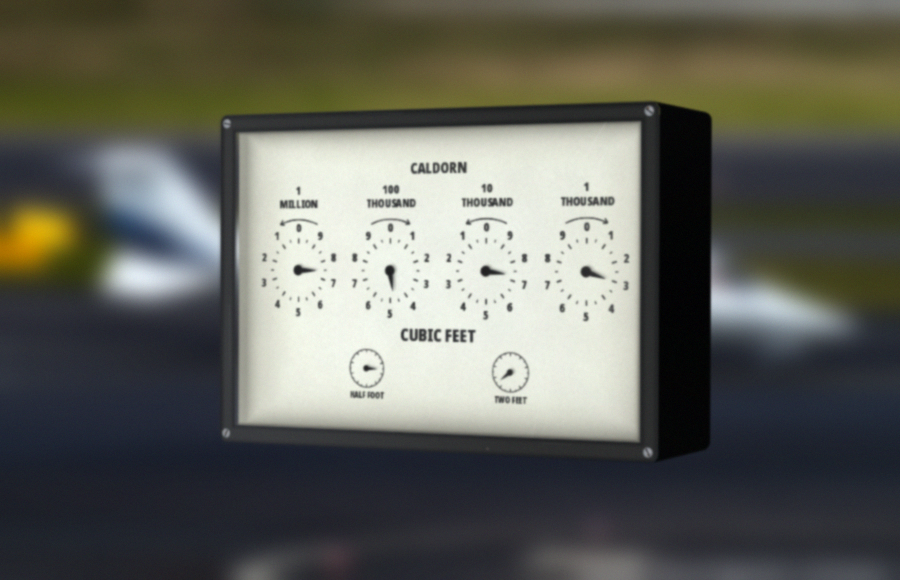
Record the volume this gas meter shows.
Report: 747300 ft³
